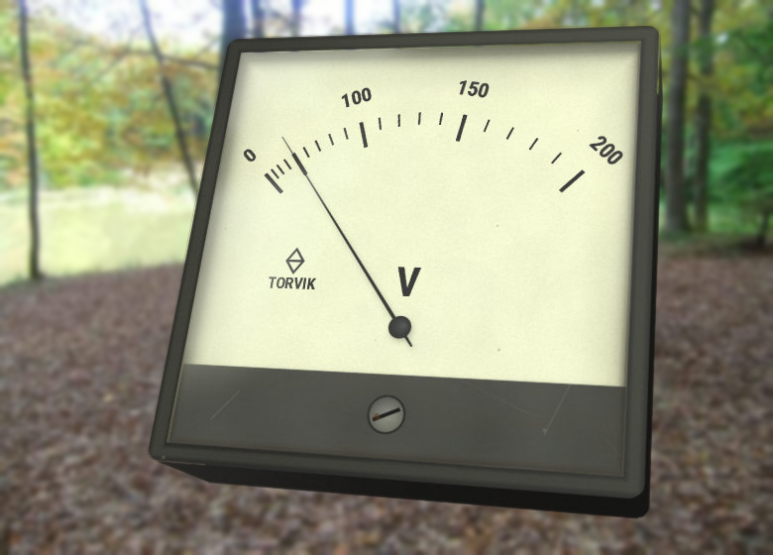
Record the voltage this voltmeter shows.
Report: 50 V
